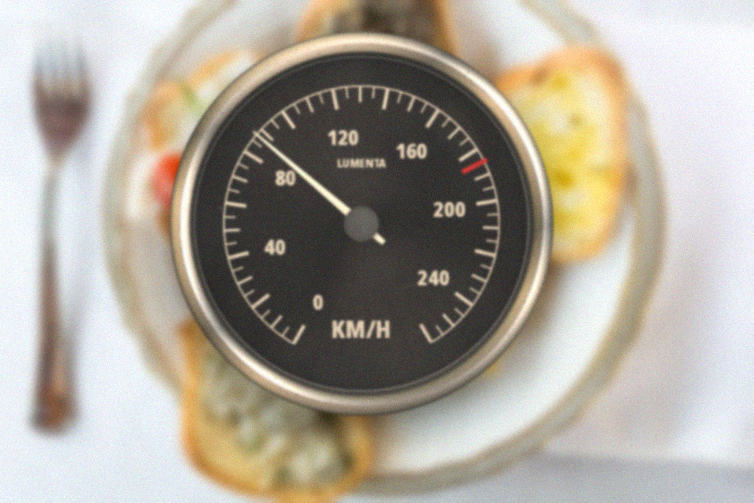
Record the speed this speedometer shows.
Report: 87.5 km/h
